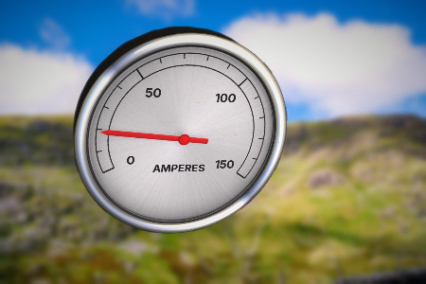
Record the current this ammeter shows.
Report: 20 A
